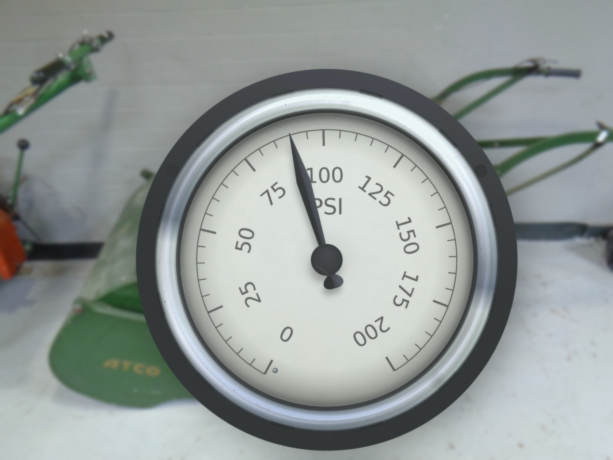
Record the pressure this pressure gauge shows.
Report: 90 psi
